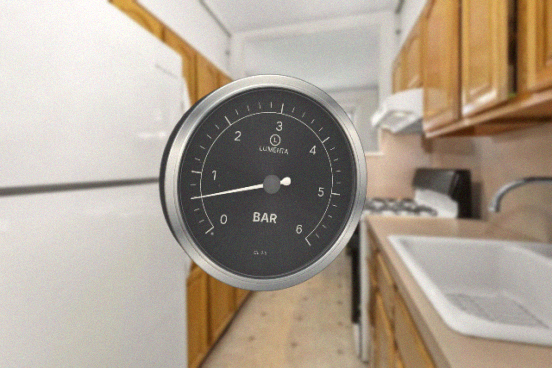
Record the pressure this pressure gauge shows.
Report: 0.6 bar
